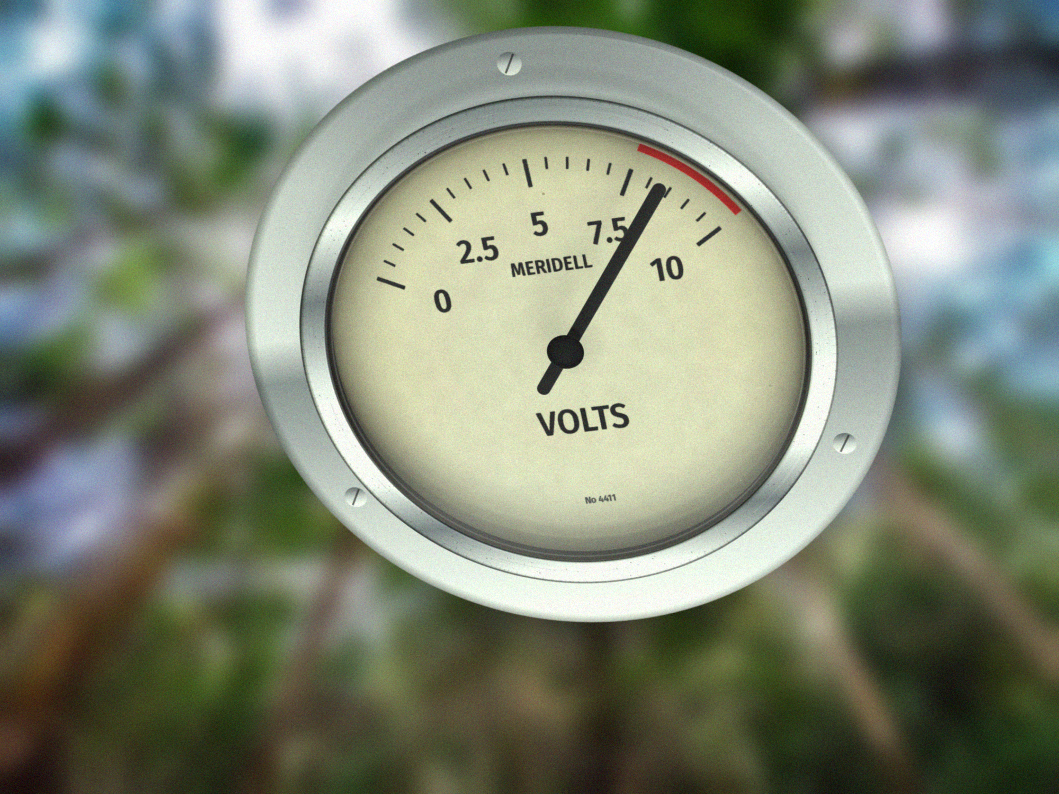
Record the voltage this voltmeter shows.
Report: 8.25 V
